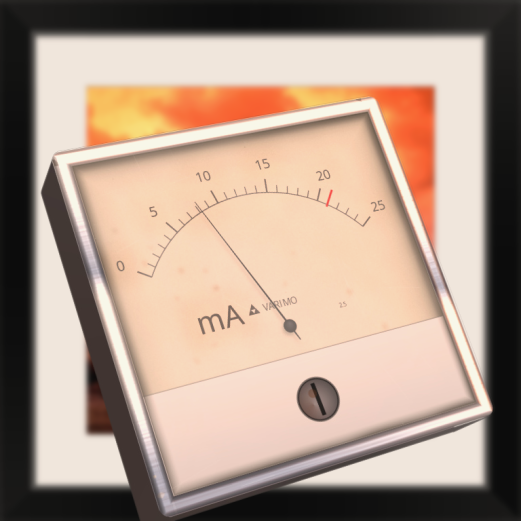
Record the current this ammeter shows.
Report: 8 mA
